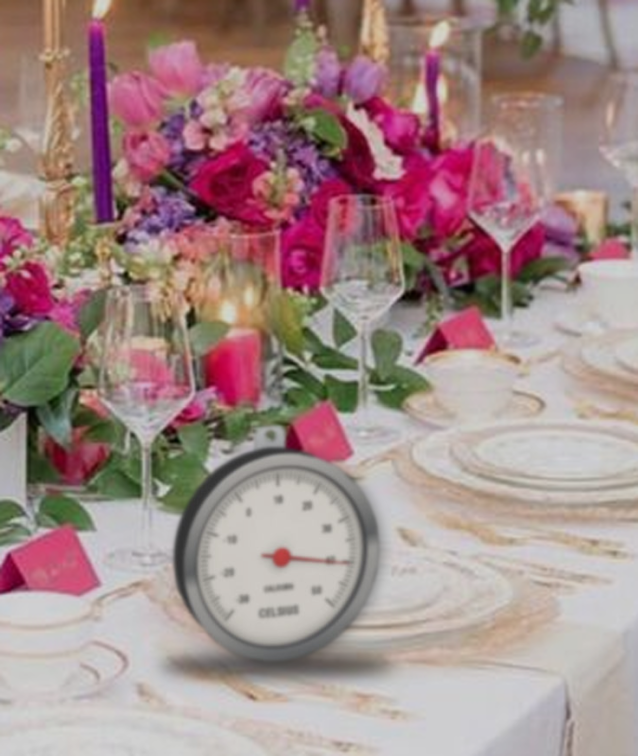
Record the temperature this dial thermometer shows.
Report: 40 °C
